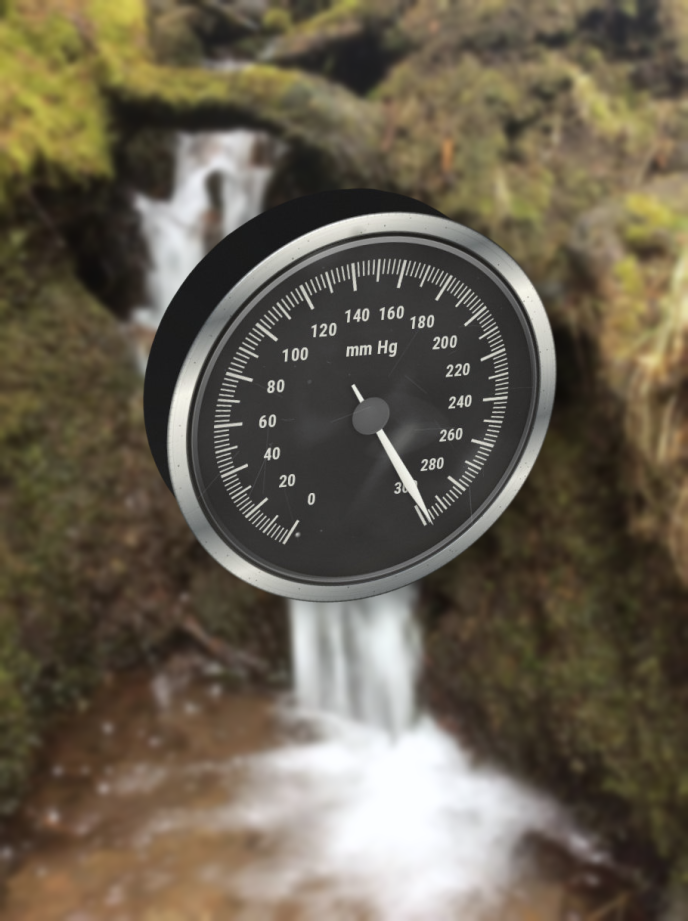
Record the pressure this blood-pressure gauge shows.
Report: 298 mmHg
